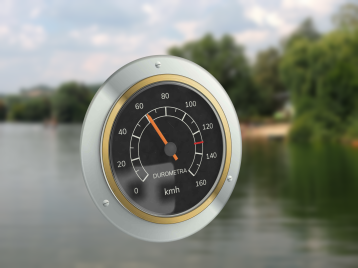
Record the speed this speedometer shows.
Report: 60 km/h
